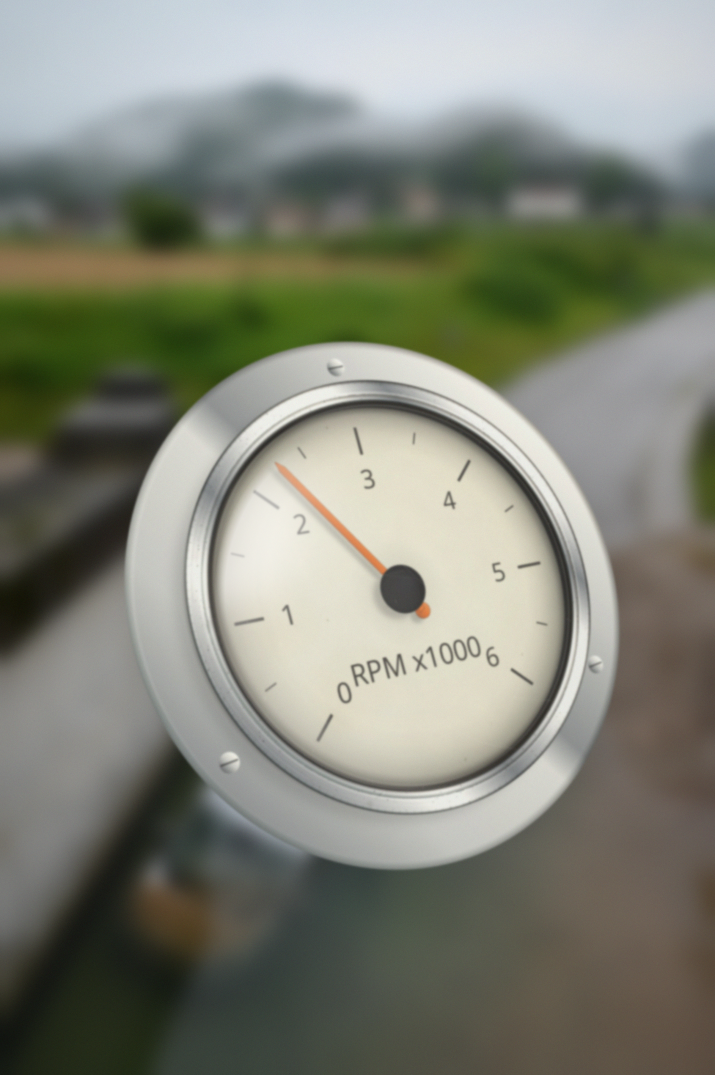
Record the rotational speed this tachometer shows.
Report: 2250 rpm
